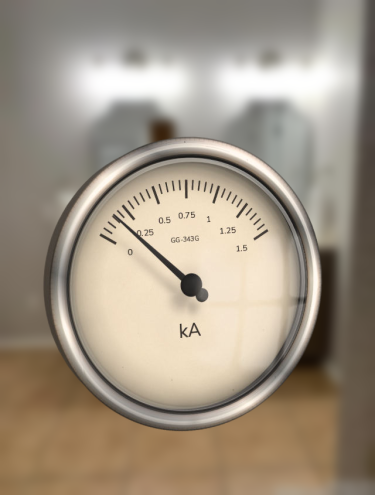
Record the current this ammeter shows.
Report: 0.15 kA
